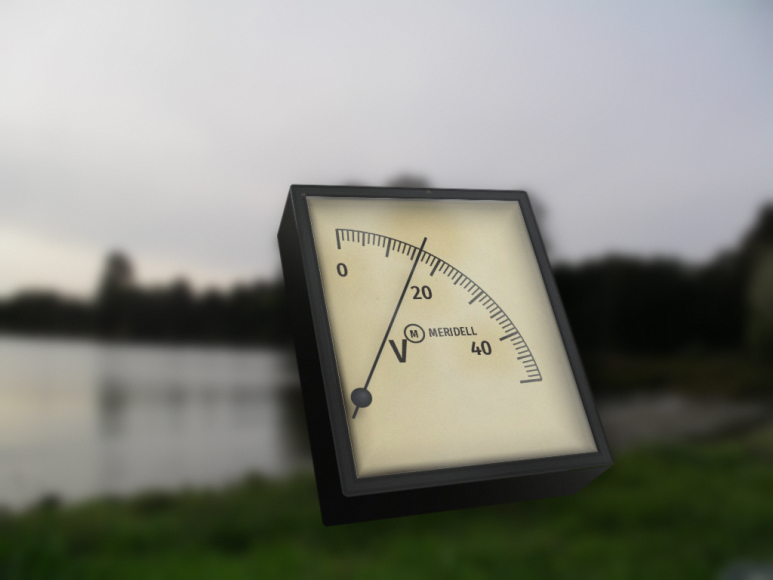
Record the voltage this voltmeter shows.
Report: 16 V
